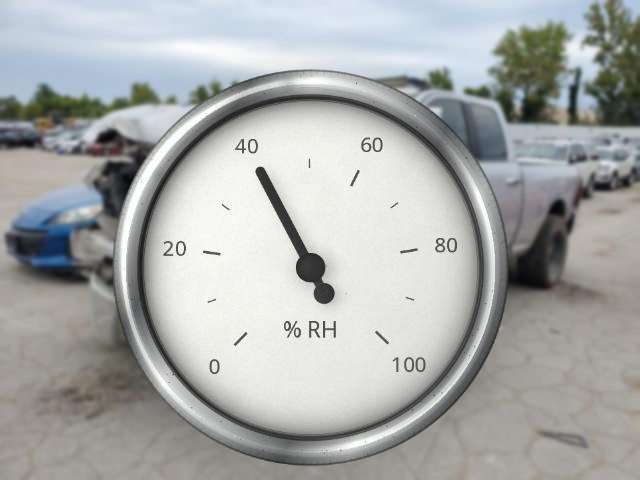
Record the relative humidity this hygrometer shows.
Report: 40 %
